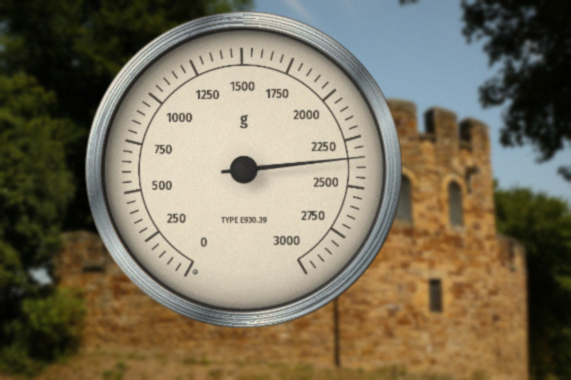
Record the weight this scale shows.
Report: 2350 g
